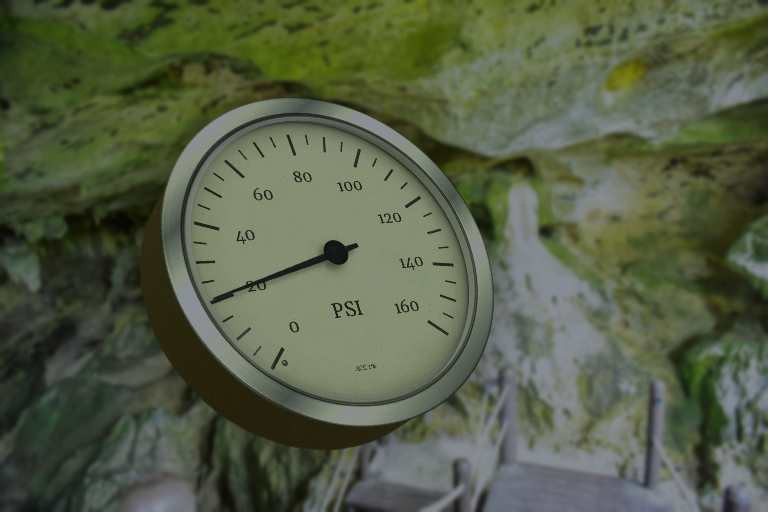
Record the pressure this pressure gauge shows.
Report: 20 psi
